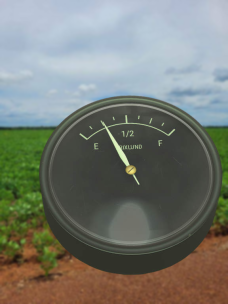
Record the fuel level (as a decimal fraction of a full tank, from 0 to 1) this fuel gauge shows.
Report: 0.25
